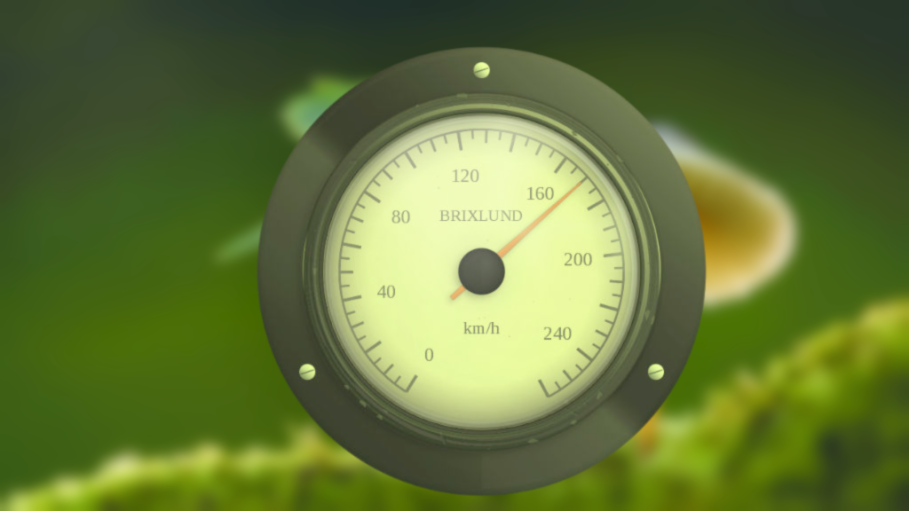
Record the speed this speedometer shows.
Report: 170 km/h
